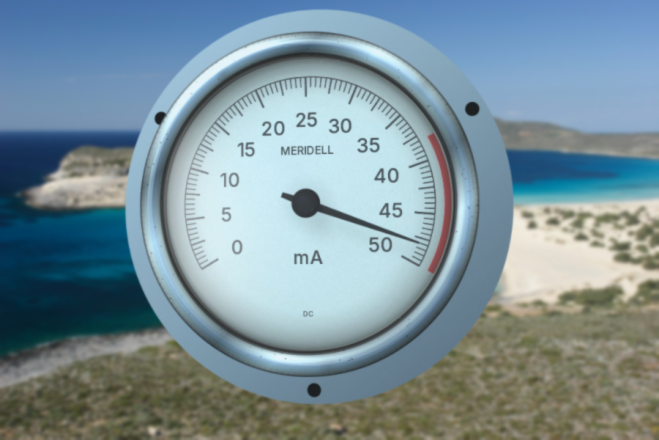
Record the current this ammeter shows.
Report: 48 mA
